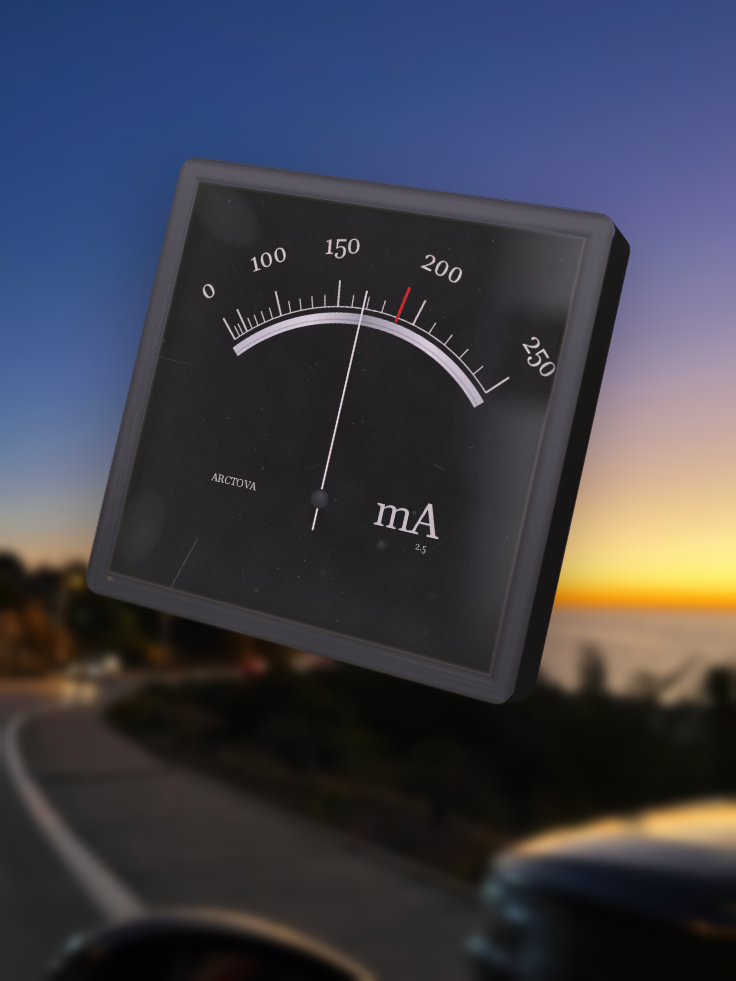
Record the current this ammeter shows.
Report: 170 mA
